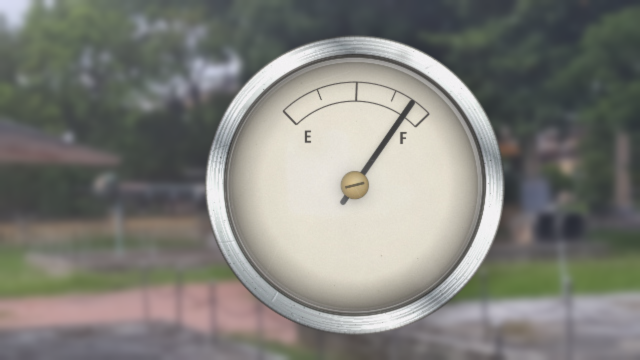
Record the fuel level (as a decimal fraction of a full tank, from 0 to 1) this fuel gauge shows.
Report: 0.875
